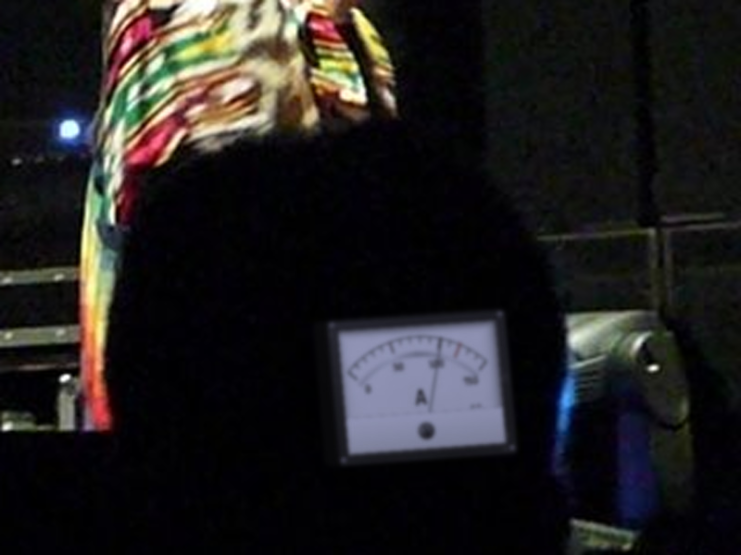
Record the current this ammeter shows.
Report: 100 A
